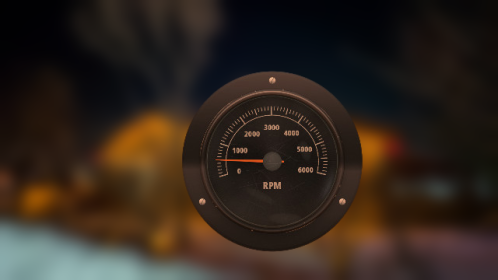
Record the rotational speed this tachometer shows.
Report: 500 rpm
